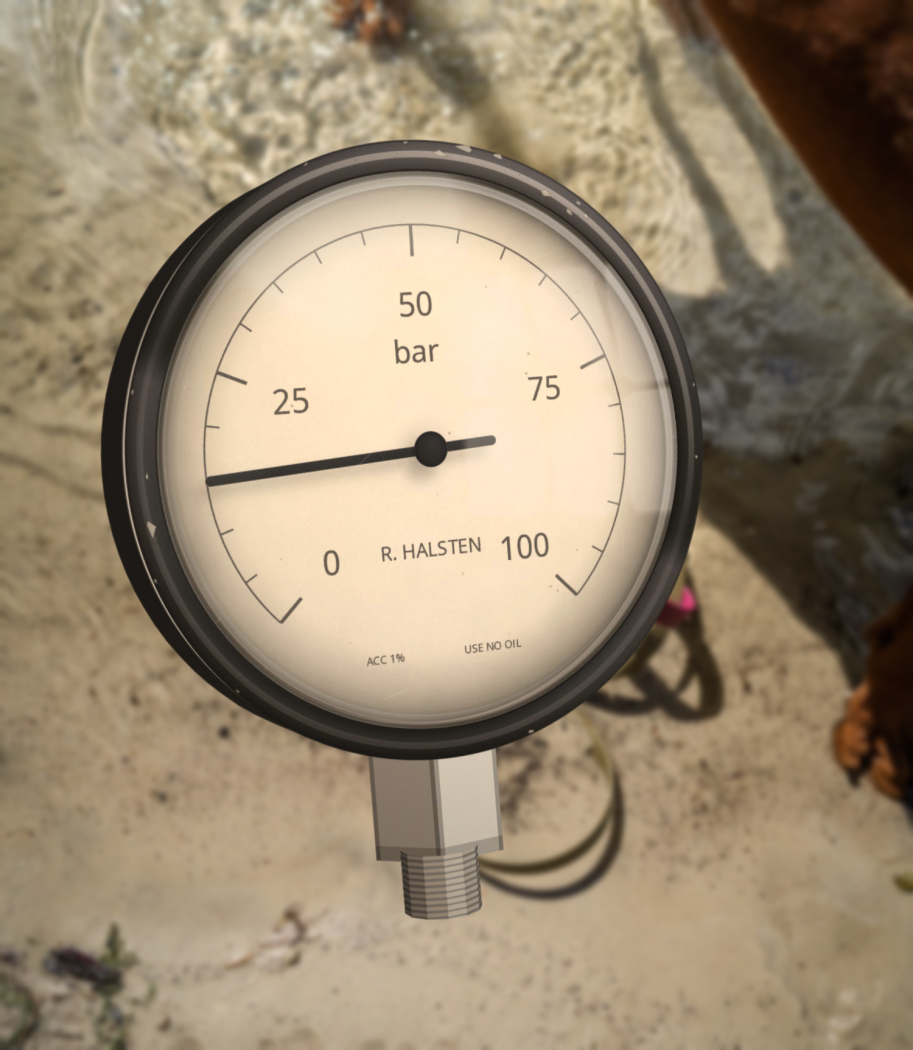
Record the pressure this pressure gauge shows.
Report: 15 bar
